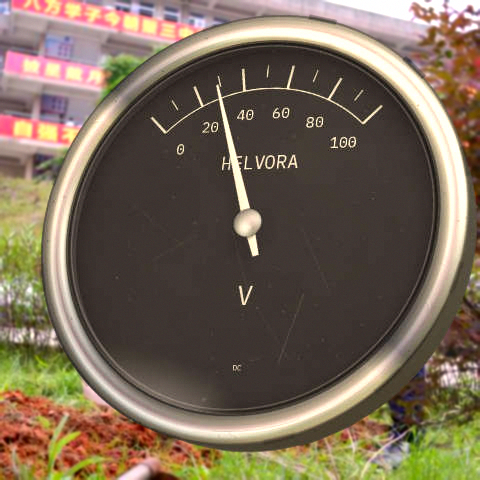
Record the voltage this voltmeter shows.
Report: 30 V
